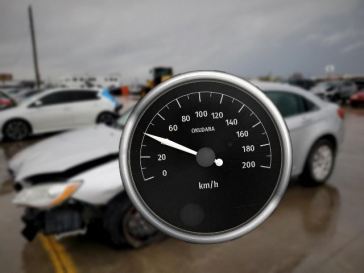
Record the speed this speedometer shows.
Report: 40 km/h
